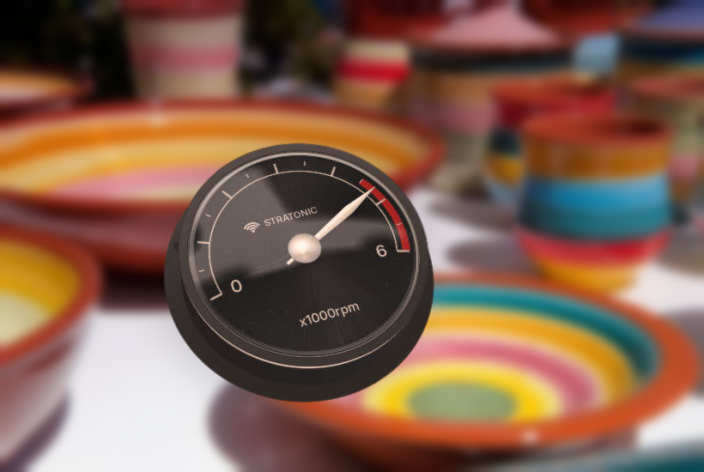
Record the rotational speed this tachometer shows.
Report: 4750 rpm
